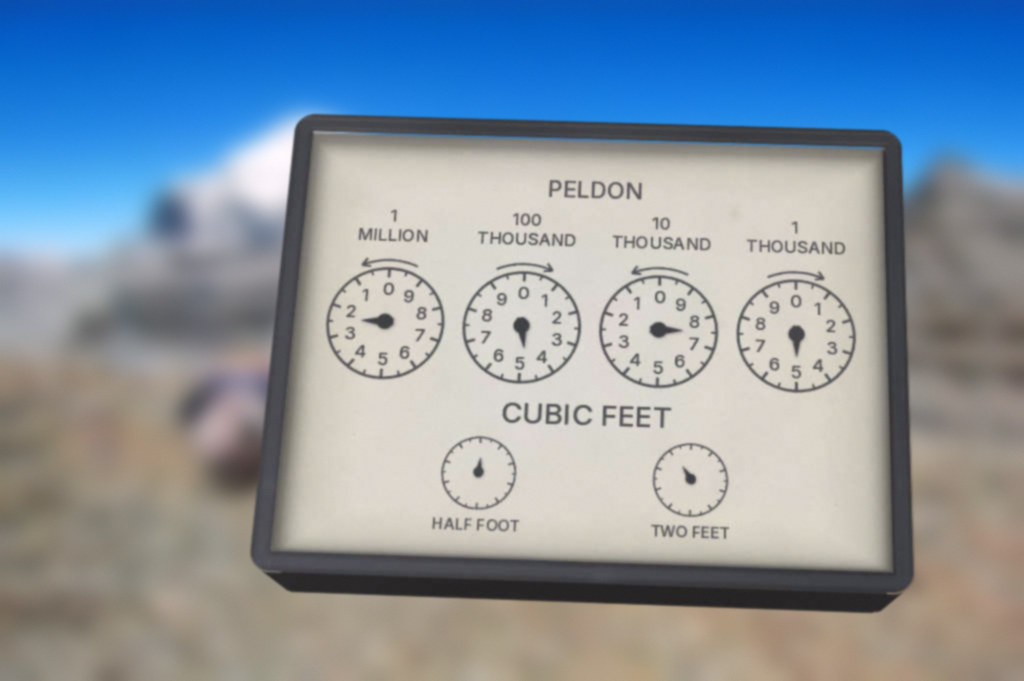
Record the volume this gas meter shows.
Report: 247500 ft³
